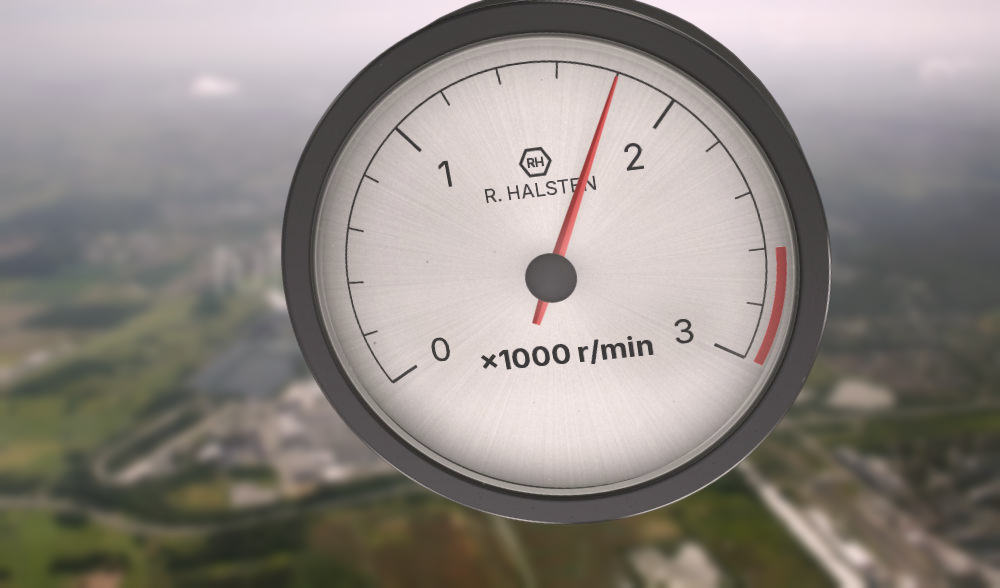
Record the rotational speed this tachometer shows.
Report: 1800 rpm
